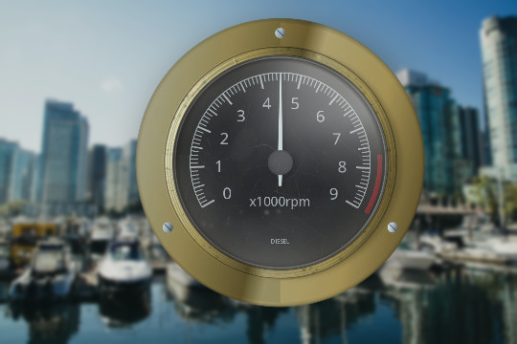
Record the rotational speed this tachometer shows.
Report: 4500 rpm
